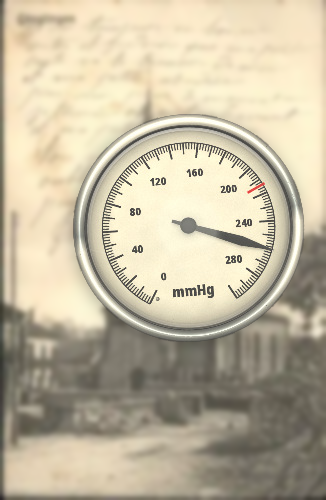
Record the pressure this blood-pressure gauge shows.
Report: 260 mmHg
